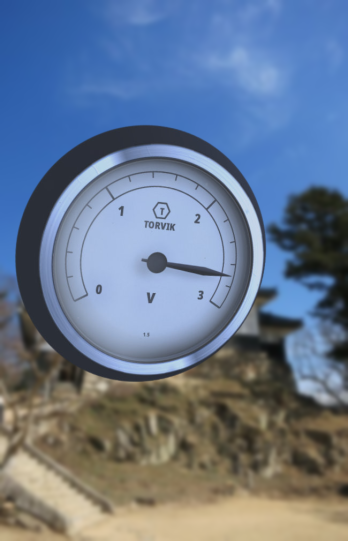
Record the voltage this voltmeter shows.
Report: 2.7 V
